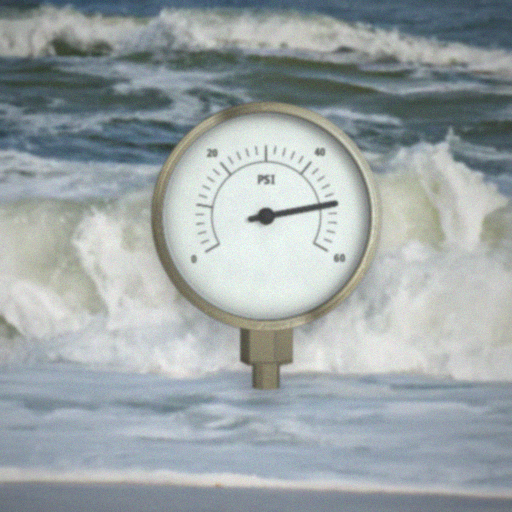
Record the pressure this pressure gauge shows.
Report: 50 psi
